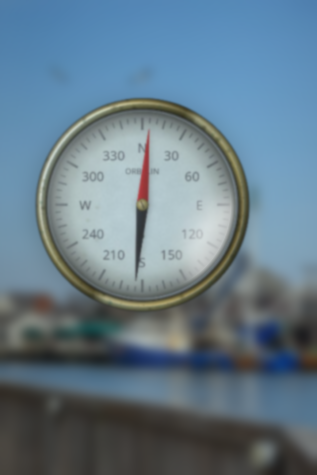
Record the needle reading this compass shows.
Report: 5 °
